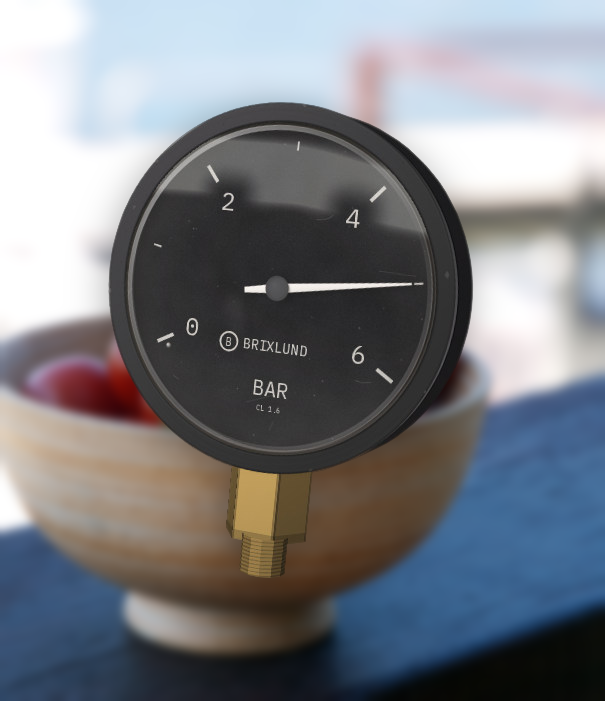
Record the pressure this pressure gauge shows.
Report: 5 bar
